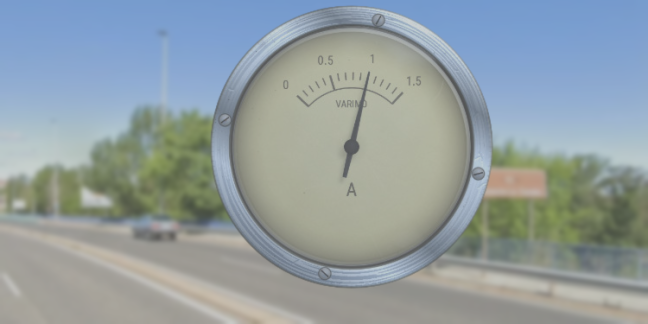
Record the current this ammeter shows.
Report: 1 A
